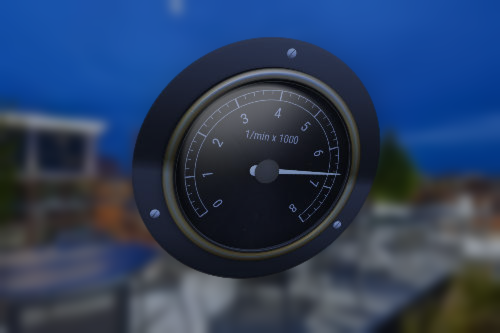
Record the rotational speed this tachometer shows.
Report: 6600 rpm
